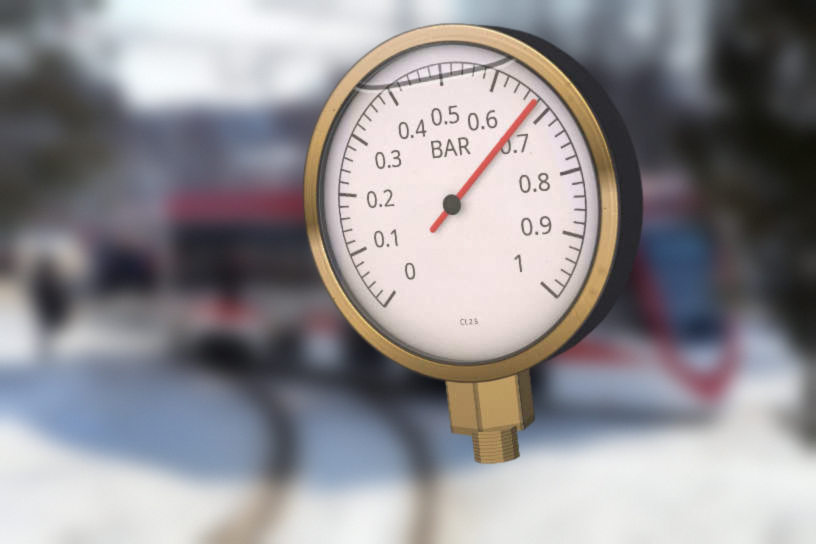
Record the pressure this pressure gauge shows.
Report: 0.68 bar
